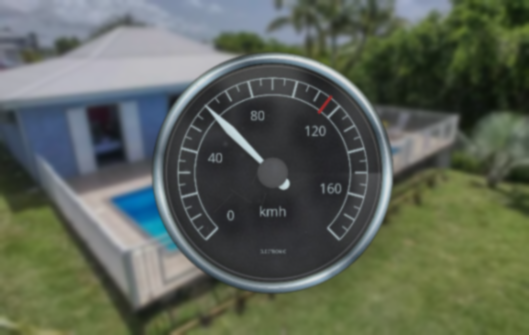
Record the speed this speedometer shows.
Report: 60 km/h
